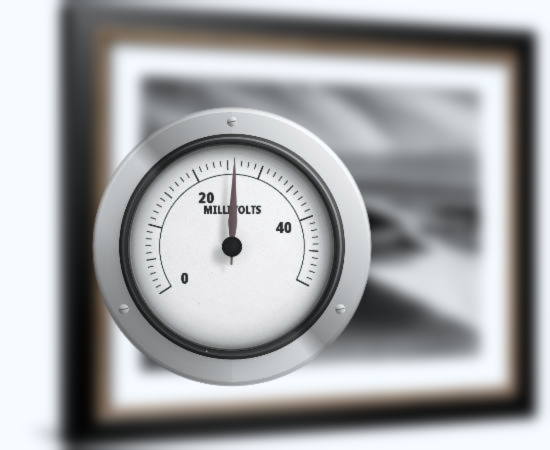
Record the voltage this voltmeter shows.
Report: 26 mV
